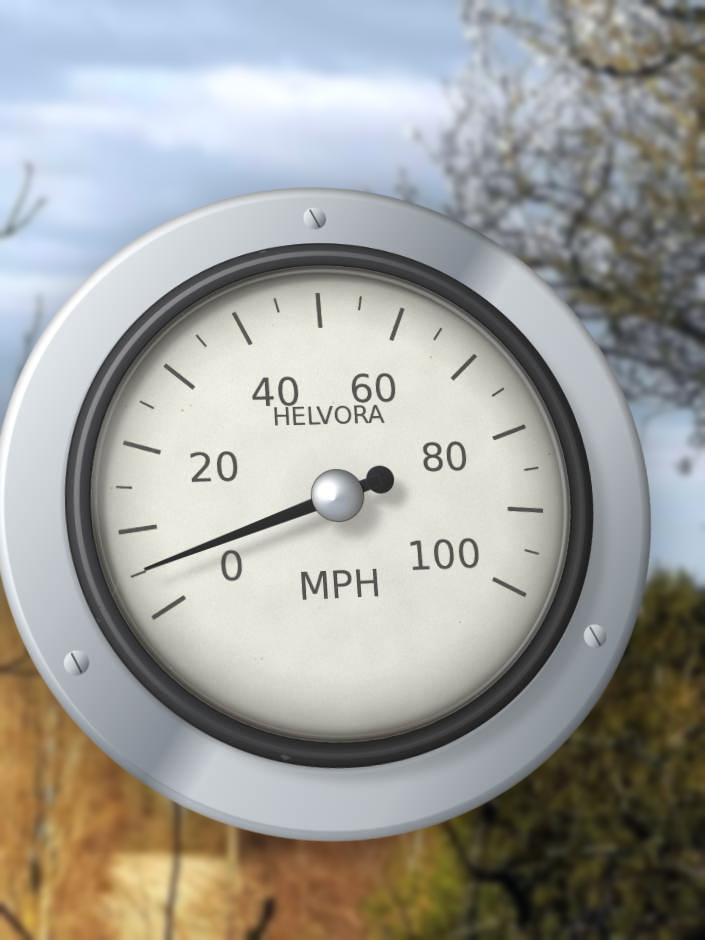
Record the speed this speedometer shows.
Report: 5 mph
